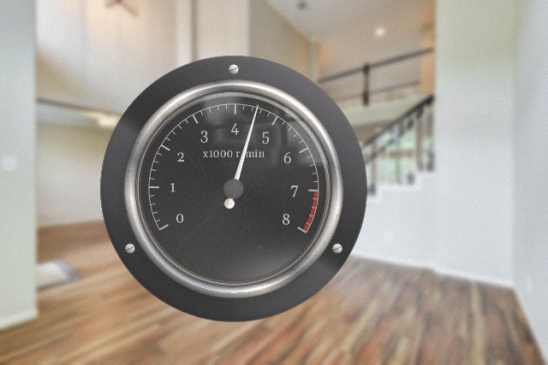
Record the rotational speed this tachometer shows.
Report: 4500 rpm
